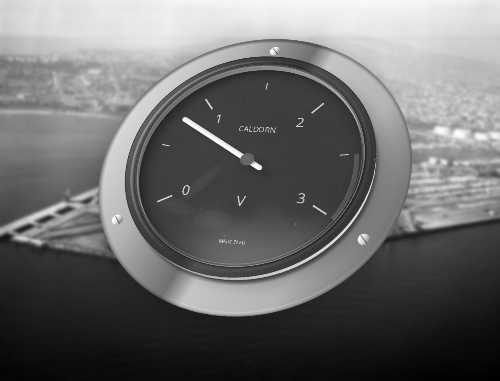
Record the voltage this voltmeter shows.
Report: 0.75 V
